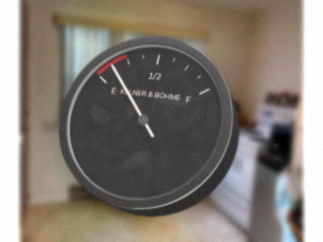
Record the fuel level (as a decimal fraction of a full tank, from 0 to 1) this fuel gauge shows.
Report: 0.125
